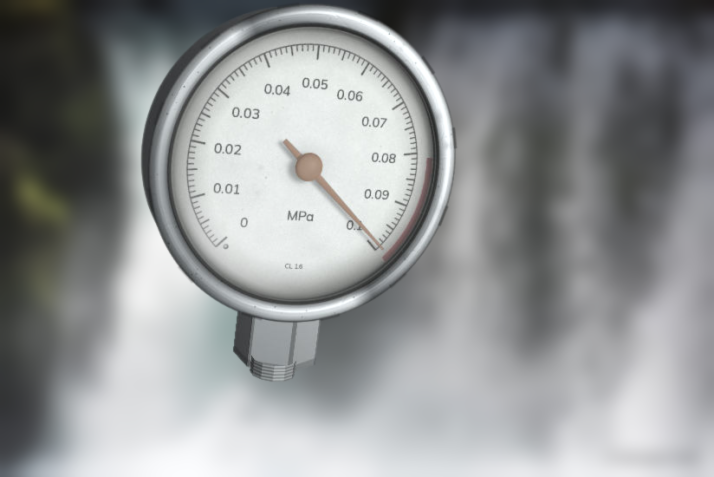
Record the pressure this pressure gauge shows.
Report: 0.099 MPa
